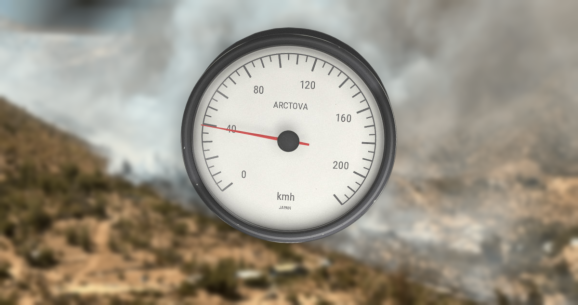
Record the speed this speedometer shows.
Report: 40 km/h
